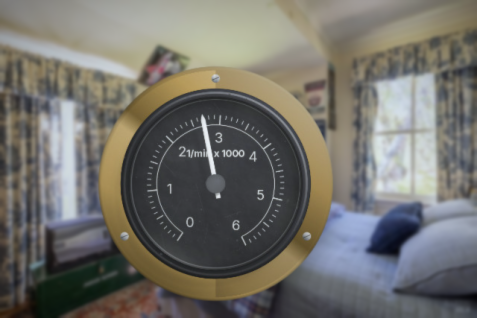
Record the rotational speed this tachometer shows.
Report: 2700 rpm
